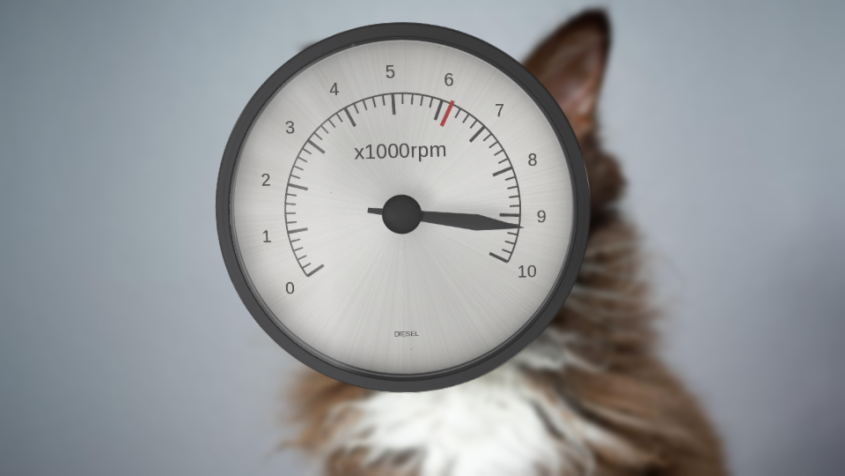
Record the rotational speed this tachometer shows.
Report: 9200 rpm
